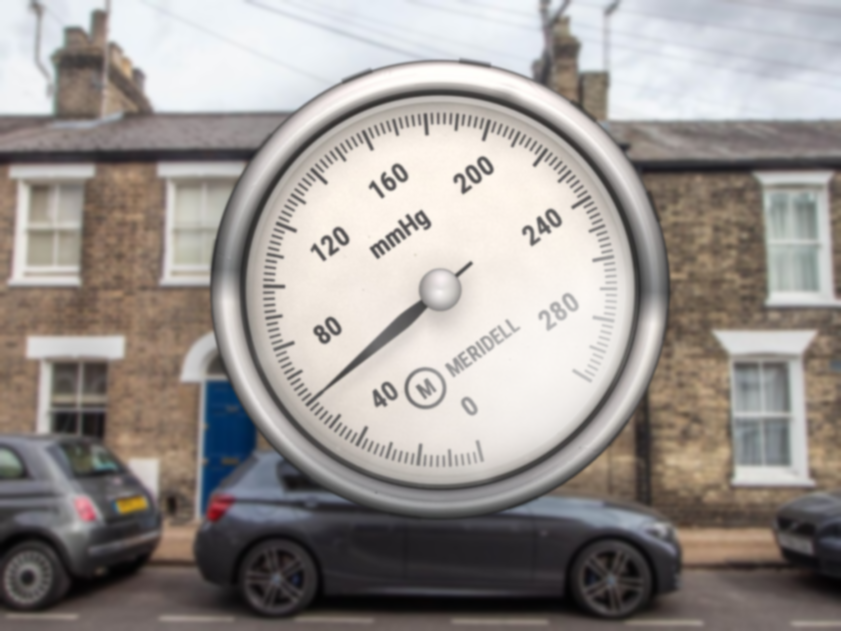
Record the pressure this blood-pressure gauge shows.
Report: 60 mmHg
